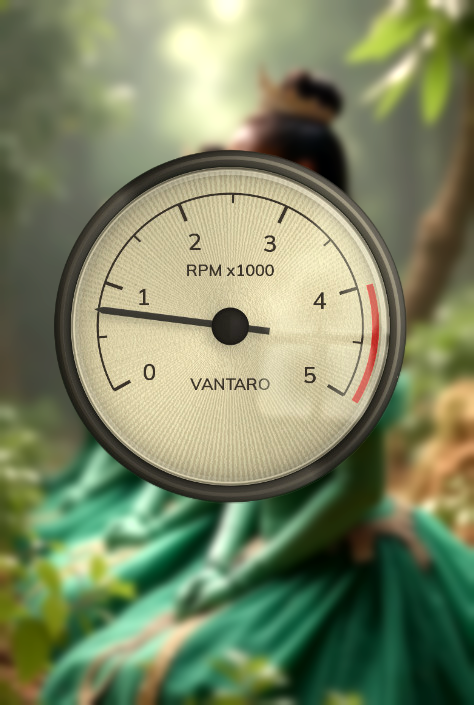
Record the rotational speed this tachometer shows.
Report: 750 rpm
